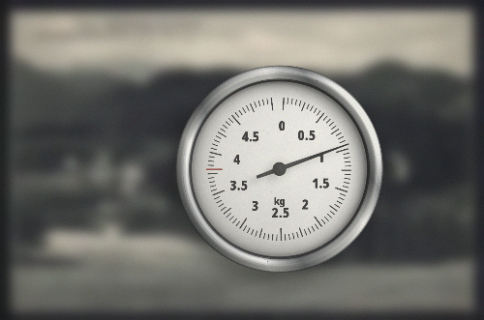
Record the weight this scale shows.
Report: 0.95 kg
